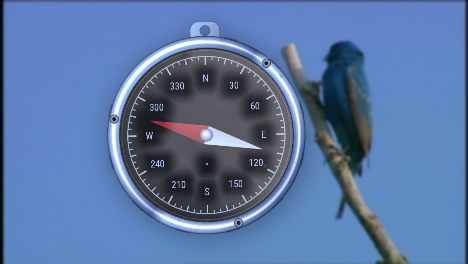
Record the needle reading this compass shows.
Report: 285 °
